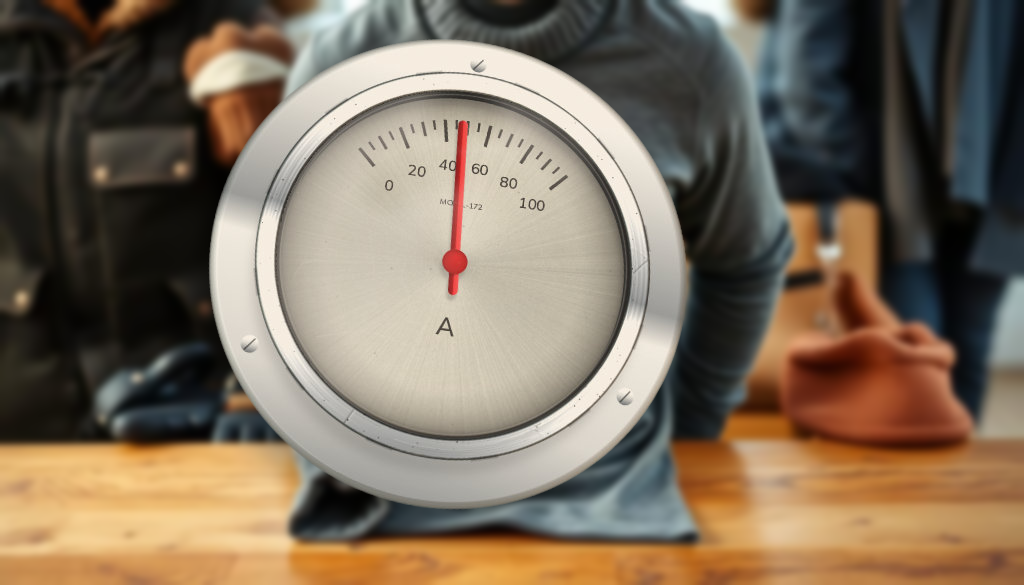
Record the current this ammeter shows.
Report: 47.5 A
